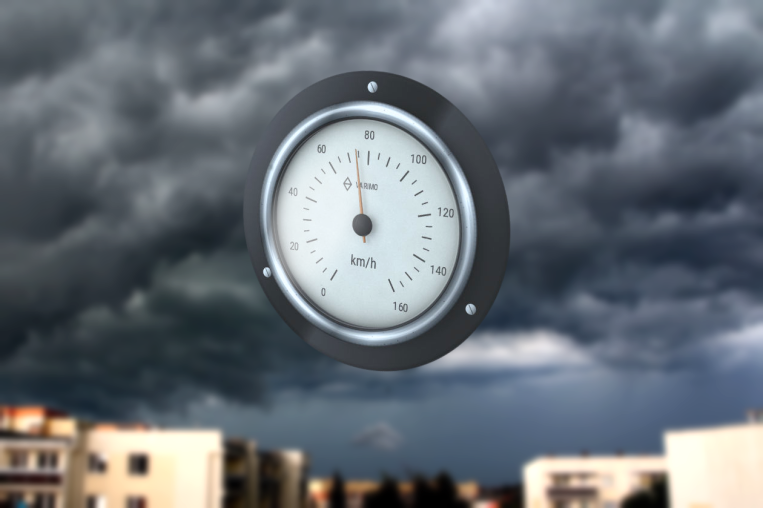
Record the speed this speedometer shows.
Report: 75 km/h
